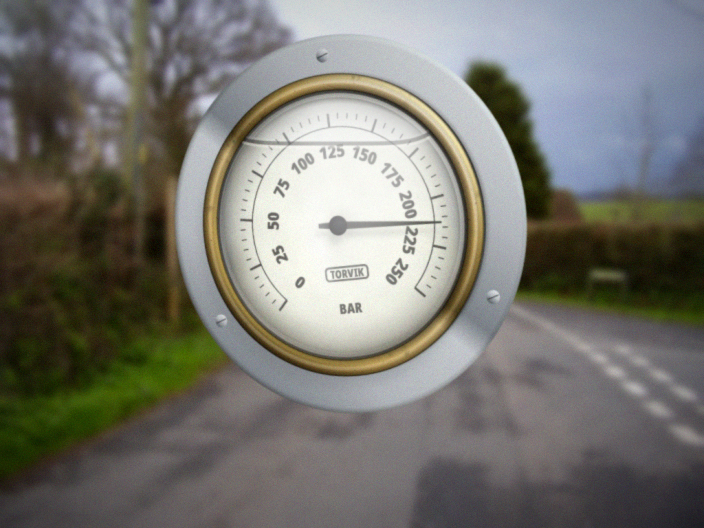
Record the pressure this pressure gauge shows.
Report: 212.5 bar
